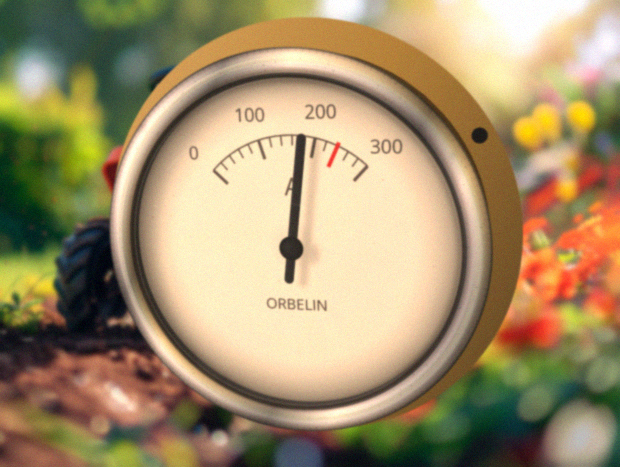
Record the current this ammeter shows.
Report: 180 A
